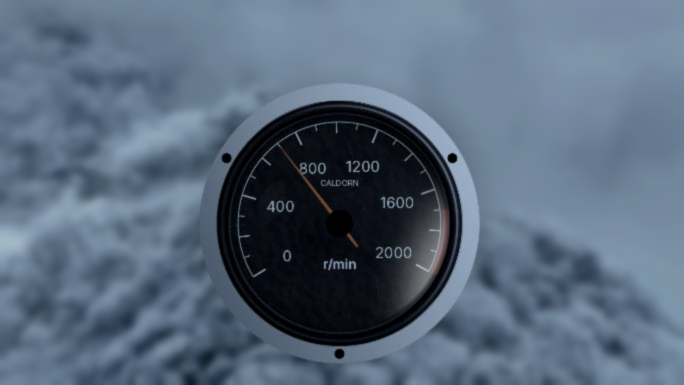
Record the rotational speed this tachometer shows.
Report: 700 rpm
